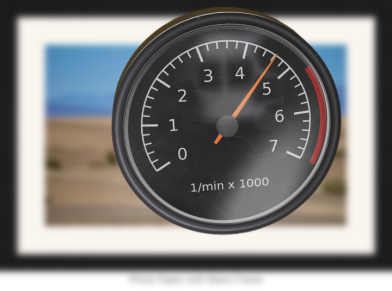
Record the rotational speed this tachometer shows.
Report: 4600 rpm
